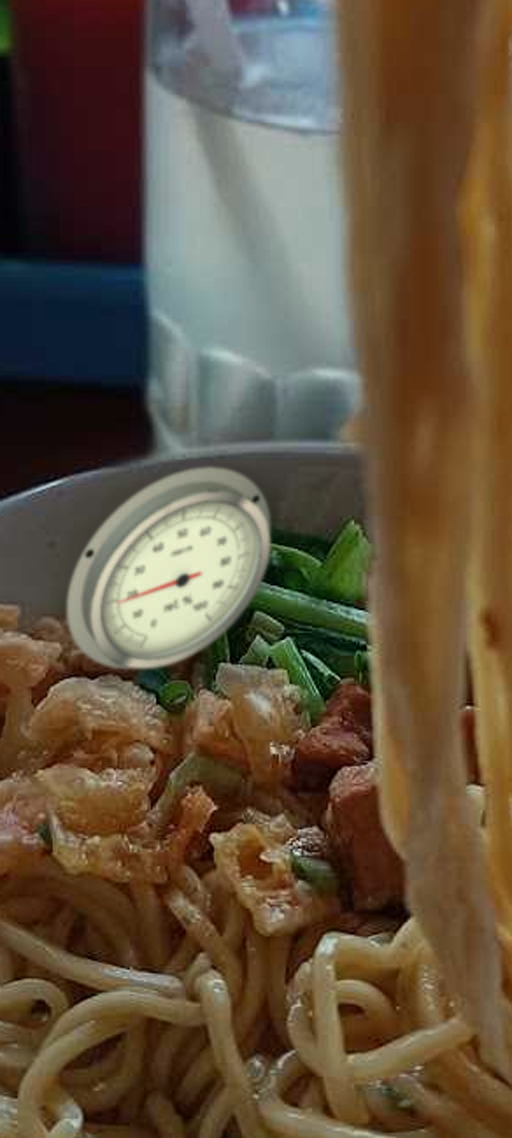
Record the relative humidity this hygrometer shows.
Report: 20 %
